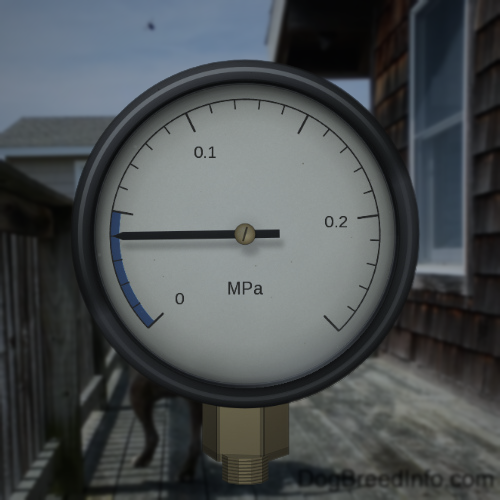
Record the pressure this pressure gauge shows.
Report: 0.04 MPa
